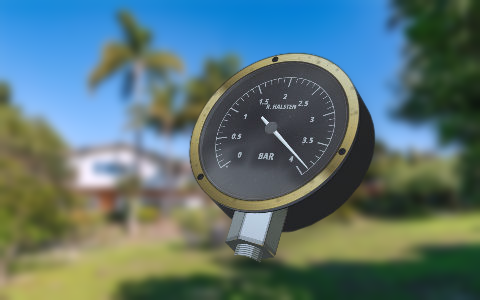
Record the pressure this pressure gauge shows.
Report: 3.9 bar
